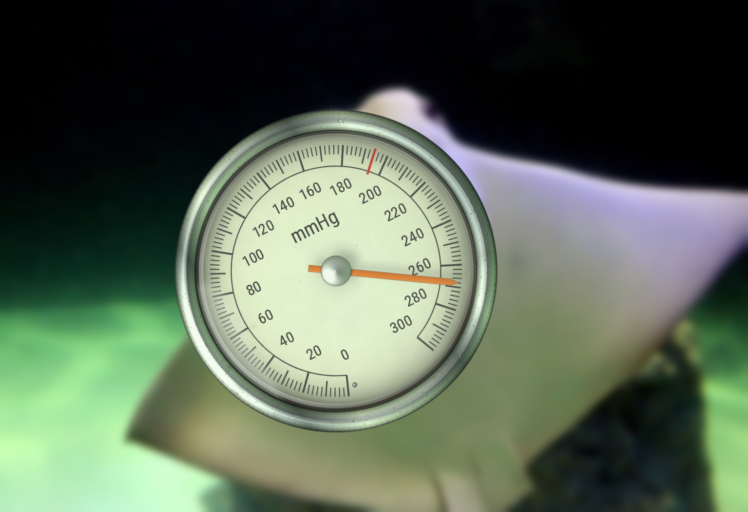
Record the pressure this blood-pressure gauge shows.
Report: 268 mmHg
